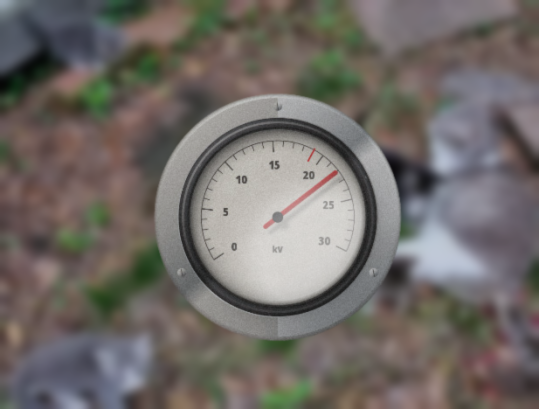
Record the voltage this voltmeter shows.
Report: 22 kV
